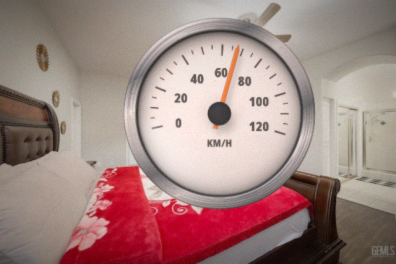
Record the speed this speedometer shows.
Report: 67.5 km/h
